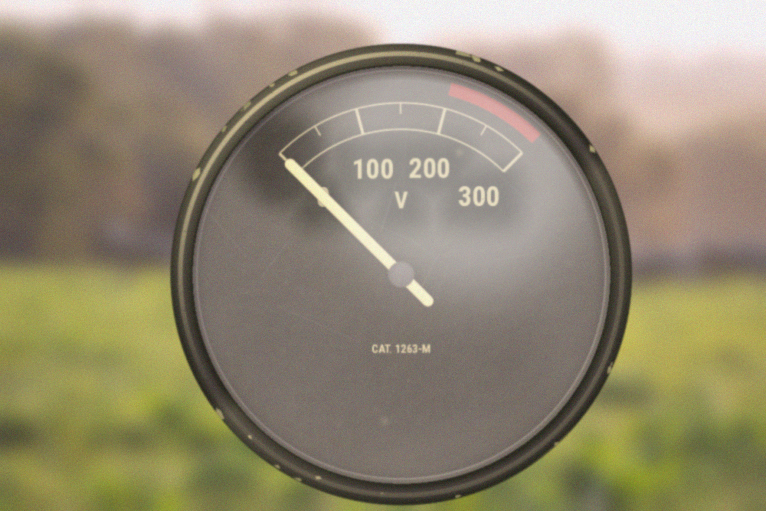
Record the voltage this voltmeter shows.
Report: 0 V
